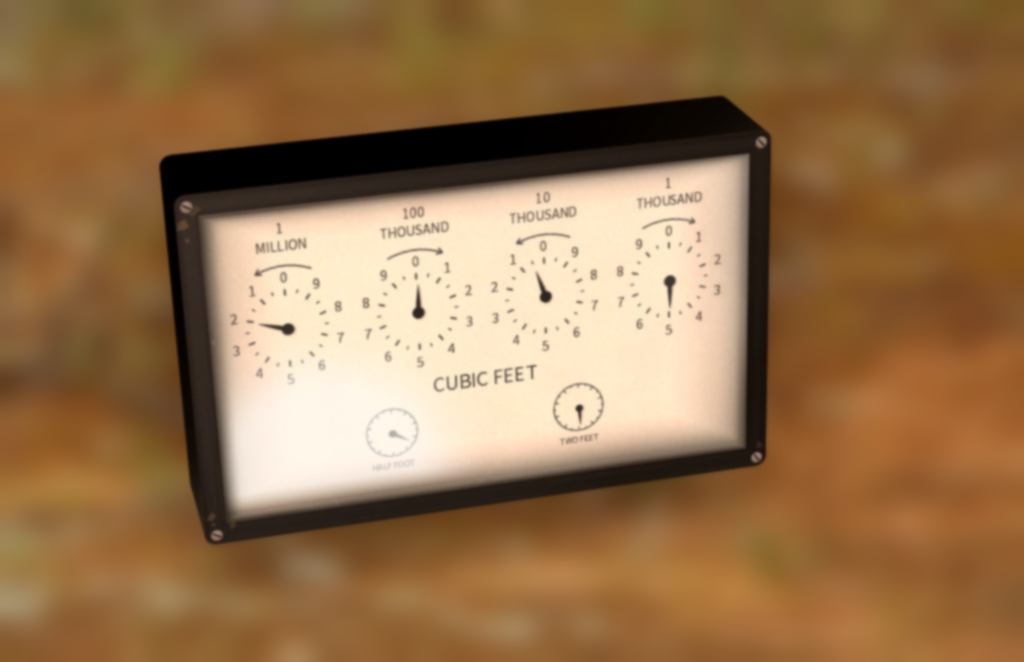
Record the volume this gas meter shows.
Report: 200500 ft³
